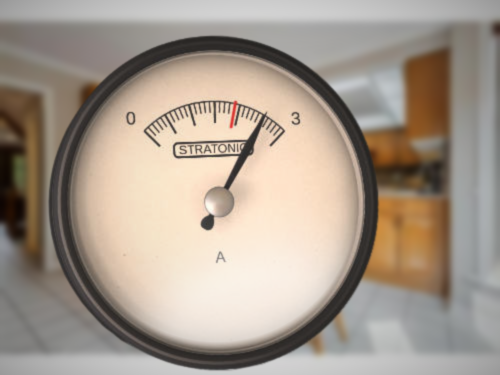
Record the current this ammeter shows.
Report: 2.5 A
